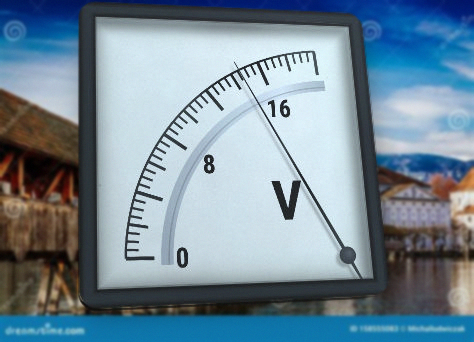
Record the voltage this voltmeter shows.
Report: 14.5 V
